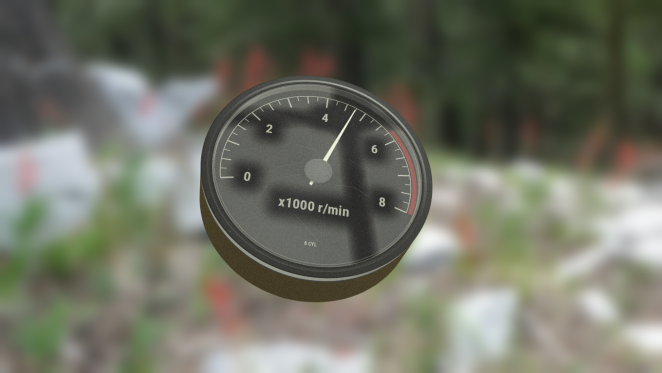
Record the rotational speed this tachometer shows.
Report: 4750 rpm
